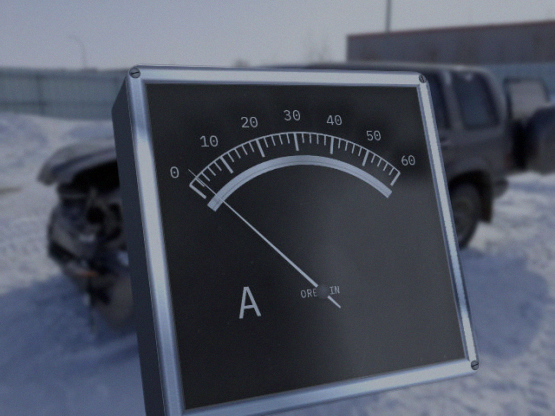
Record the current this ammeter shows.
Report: 2 A
